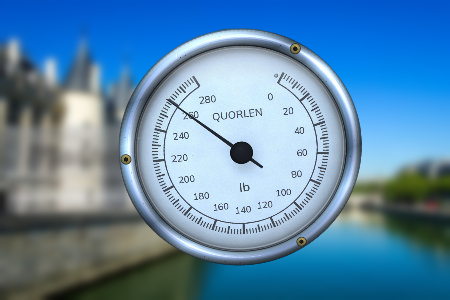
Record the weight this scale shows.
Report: 260 lb
